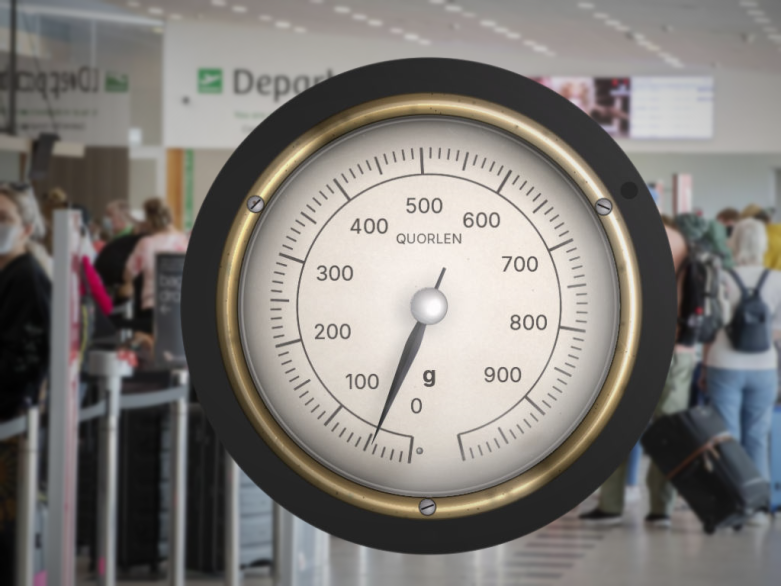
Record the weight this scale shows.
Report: 45 g
